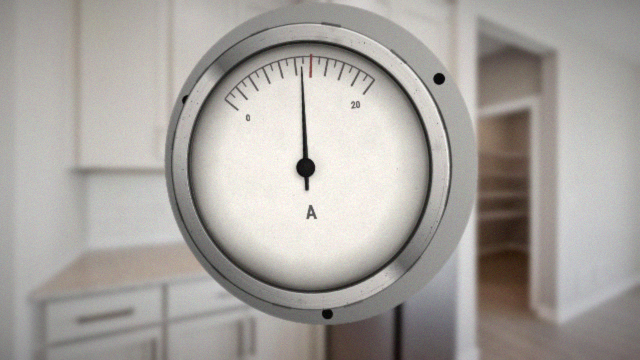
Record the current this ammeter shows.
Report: 11 A
